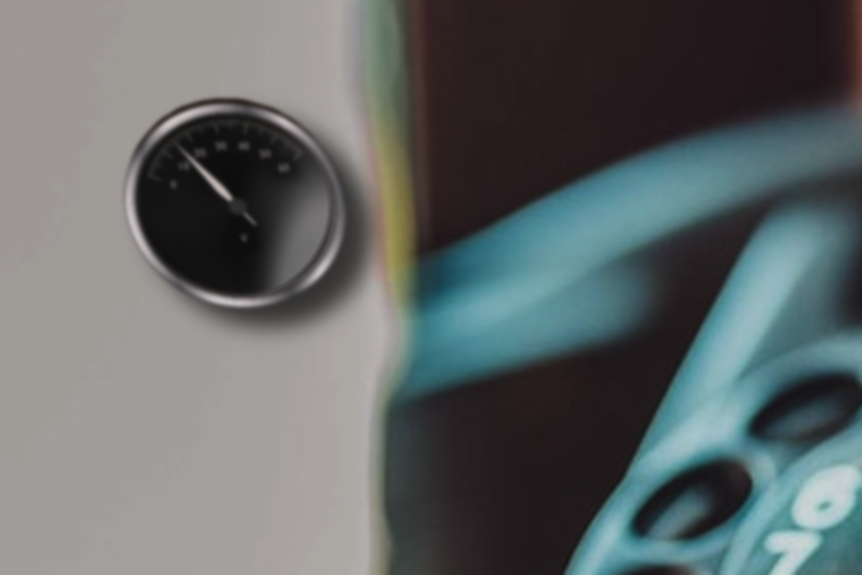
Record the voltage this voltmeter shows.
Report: 15 V
